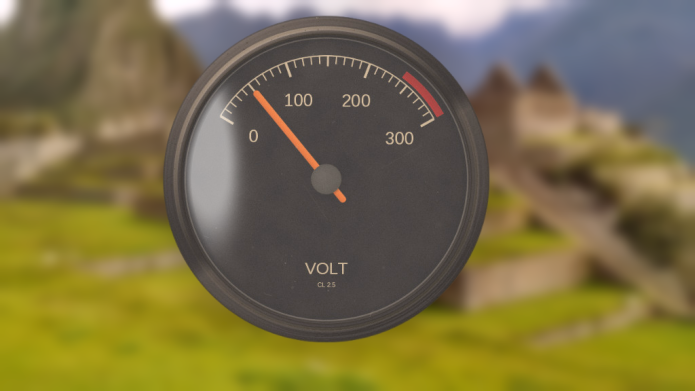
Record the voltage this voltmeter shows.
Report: 50 V
